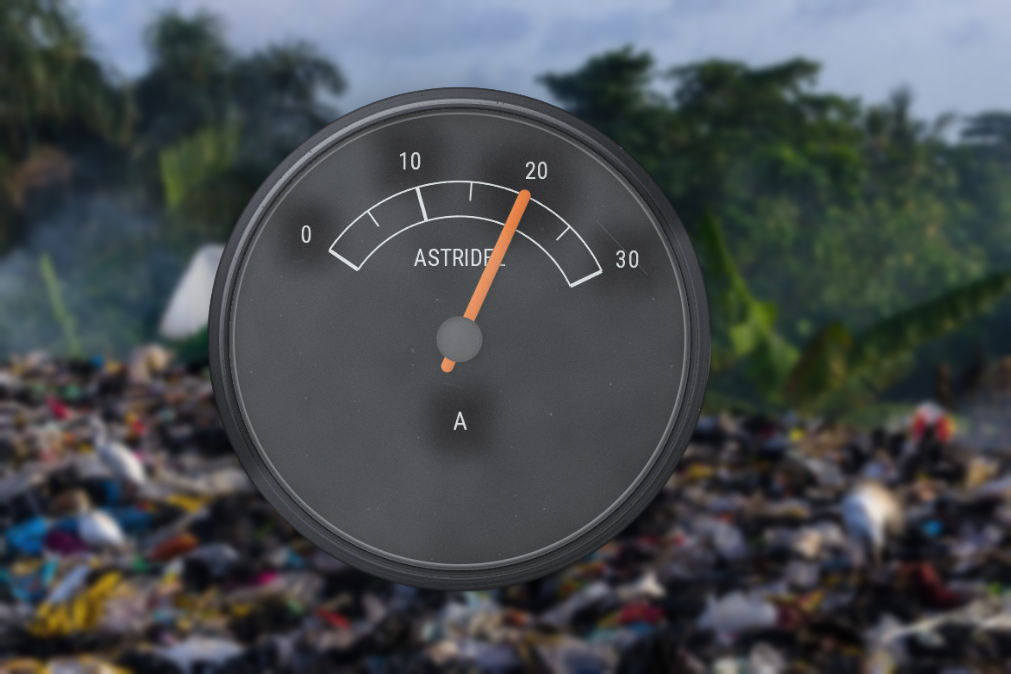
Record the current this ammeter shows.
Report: 20 A
